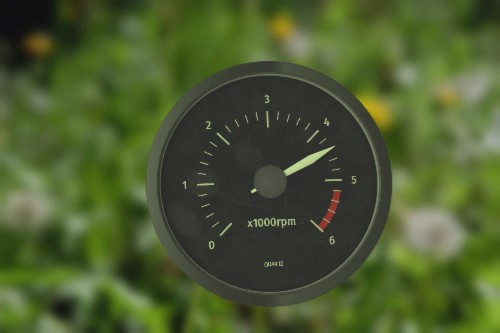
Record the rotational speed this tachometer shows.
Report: 4400 rpm
